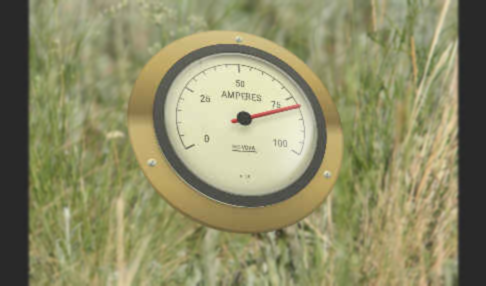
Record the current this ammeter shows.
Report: 80 A
